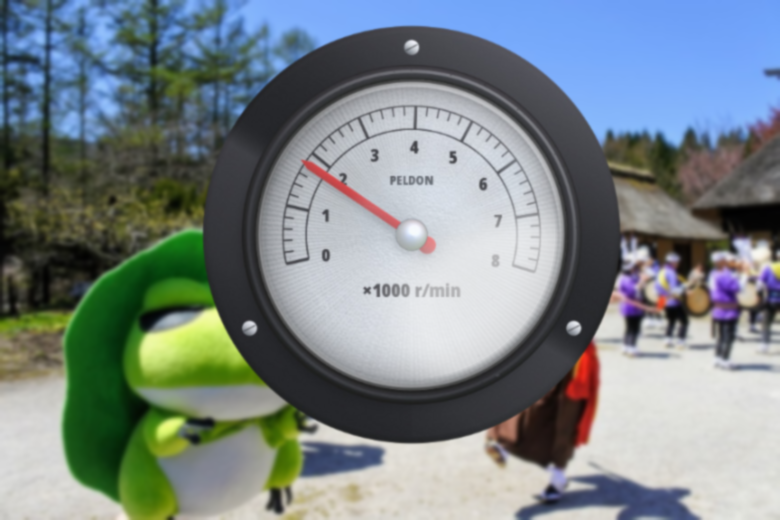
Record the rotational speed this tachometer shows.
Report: 1800 rpm
